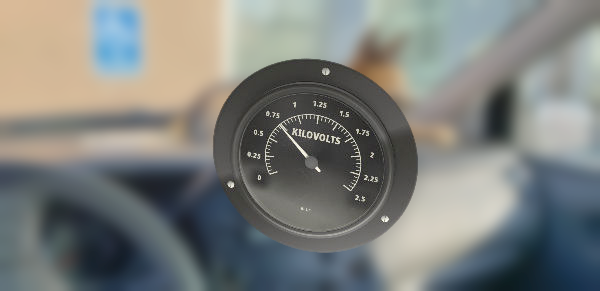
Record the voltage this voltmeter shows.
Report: 0.75 kV
